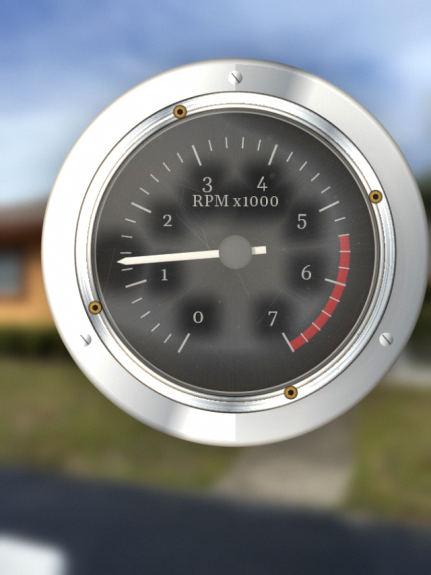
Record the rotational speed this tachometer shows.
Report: 1300 rpm
